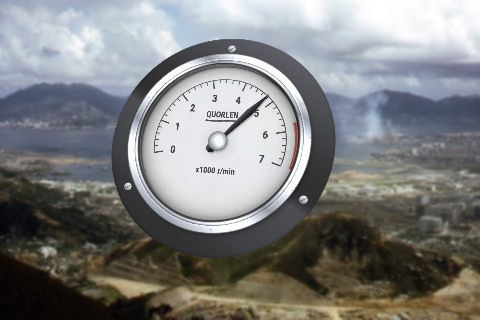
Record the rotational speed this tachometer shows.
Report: 4800 rpm
